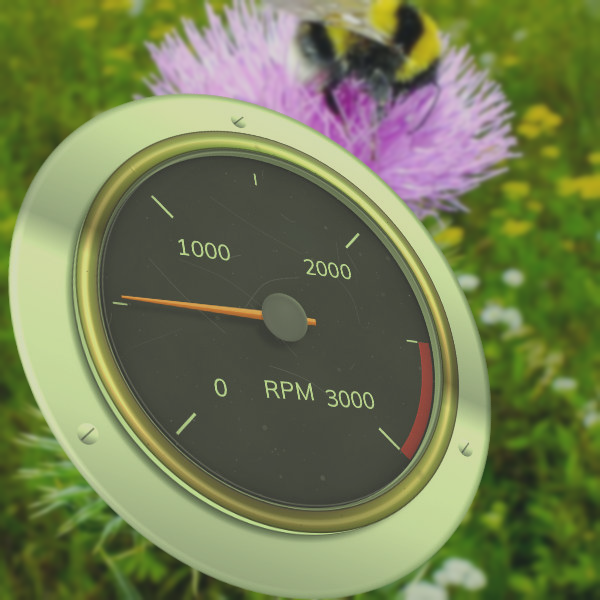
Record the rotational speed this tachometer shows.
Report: 500 rpm
